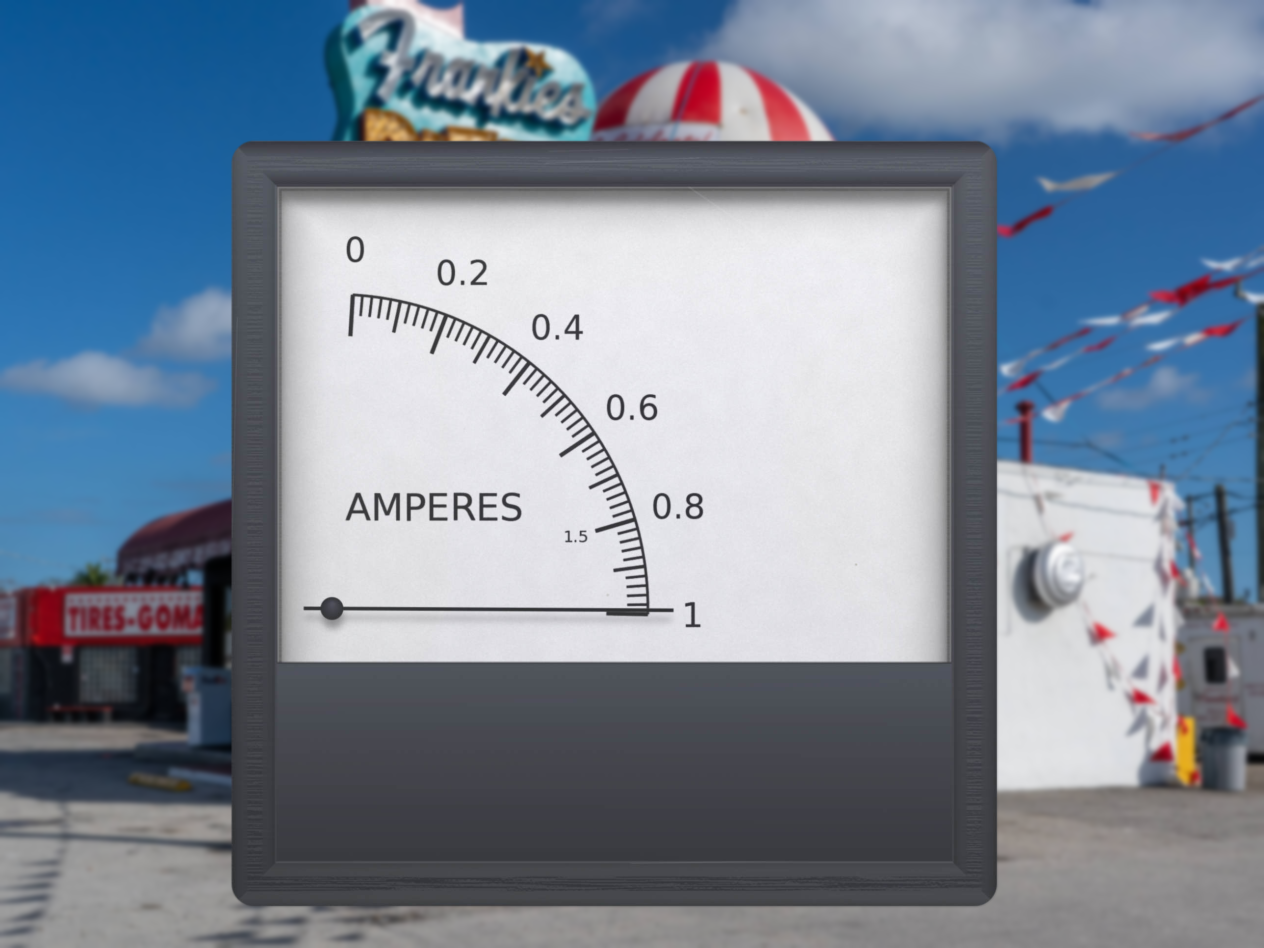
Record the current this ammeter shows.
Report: 0.99 A
